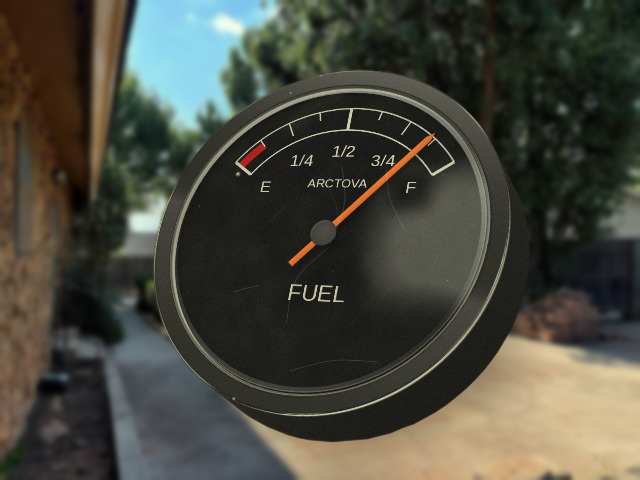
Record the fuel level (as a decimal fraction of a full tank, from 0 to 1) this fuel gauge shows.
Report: 0.875
